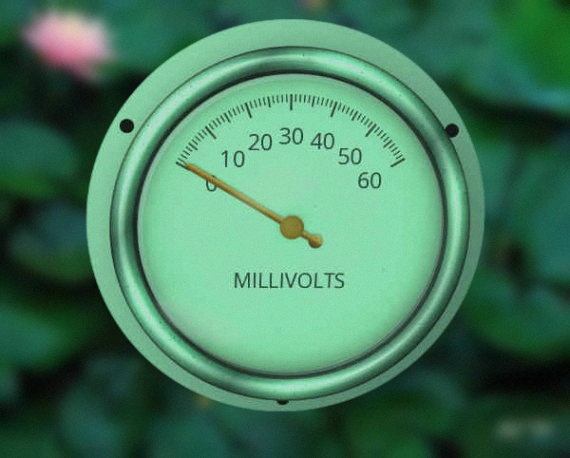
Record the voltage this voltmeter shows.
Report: 1 mV
